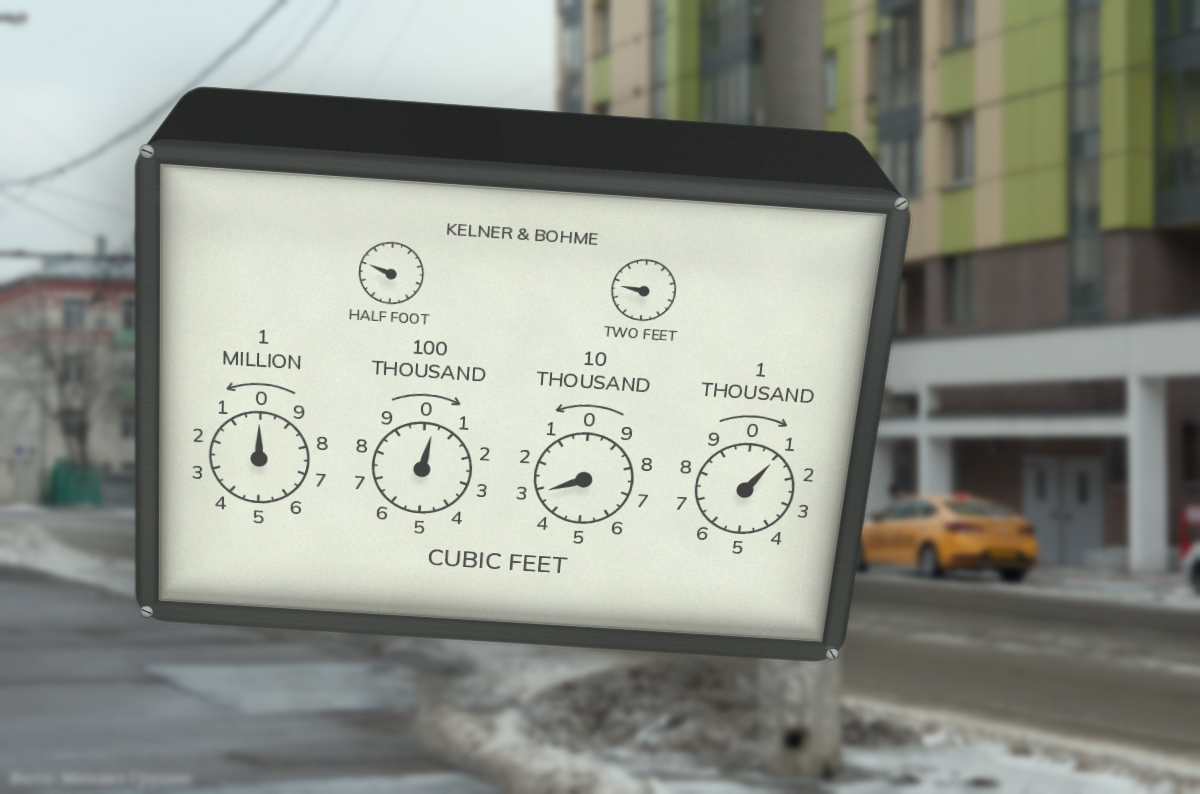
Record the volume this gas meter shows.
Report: 3100 ft³
